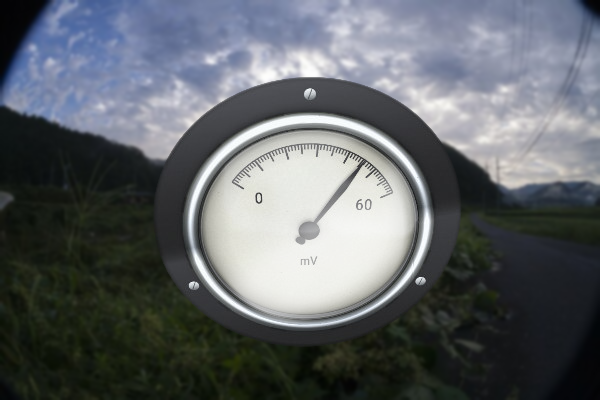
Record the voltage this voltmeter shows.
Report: 45 mV
